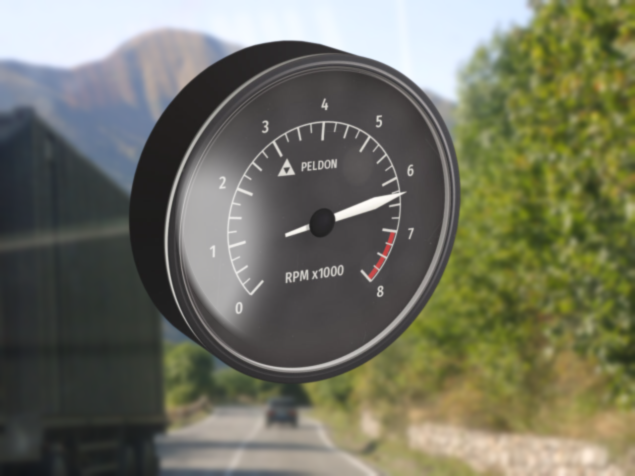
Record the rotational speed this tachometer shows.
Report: 6250 rpm
